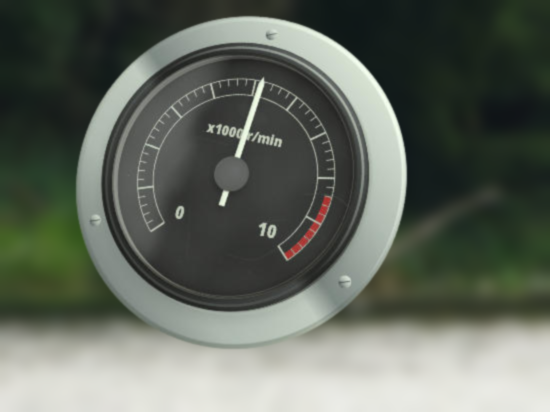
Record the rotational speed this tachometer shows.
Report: 5200 rpm
